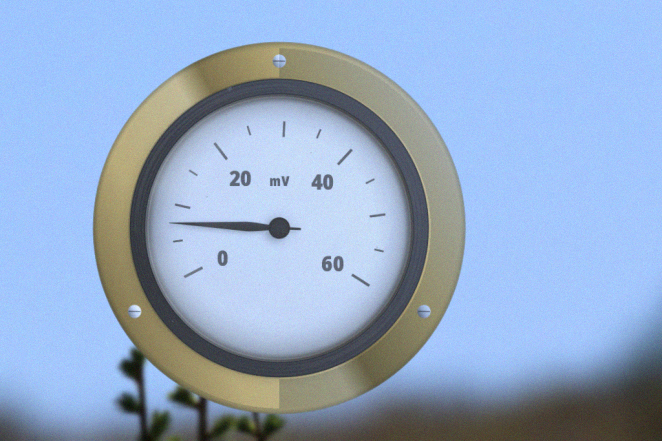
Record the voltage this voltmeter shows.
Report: 7.5 mV
